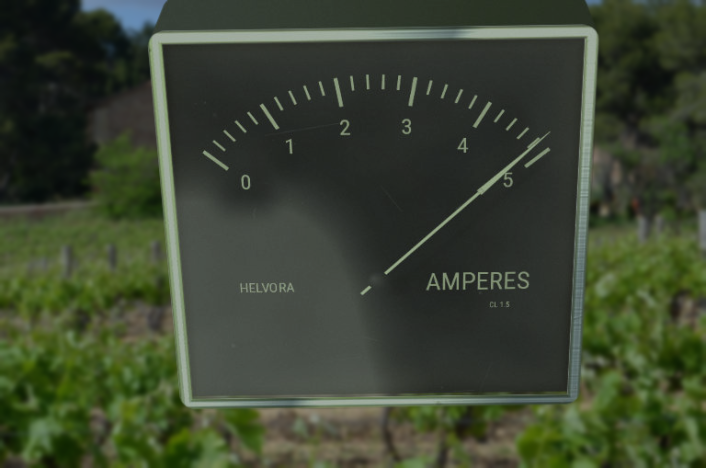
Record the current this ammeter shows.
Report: 4.8 A
